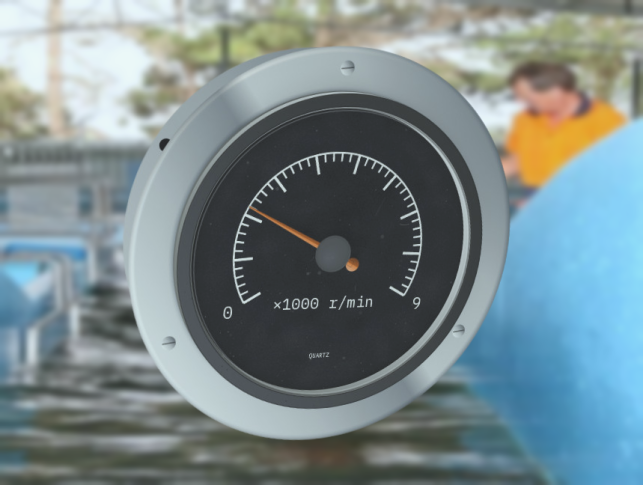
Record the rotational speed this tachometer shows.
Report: 2200 rpm
